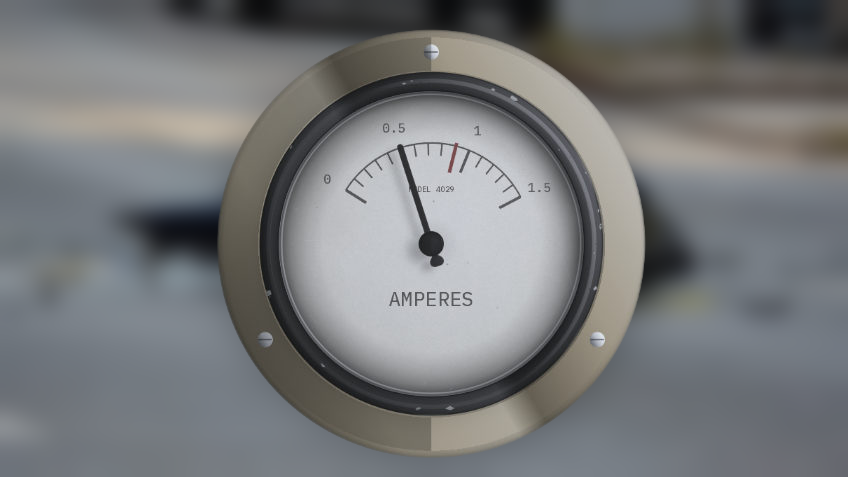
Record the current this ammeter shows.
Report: 0.5 A
